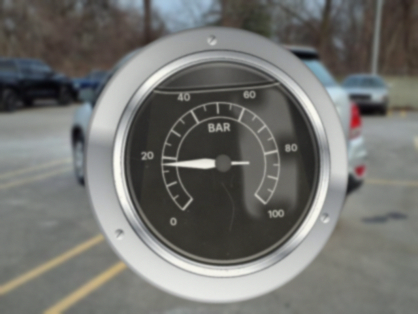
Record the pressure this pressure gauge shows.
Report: 17.5 bar
